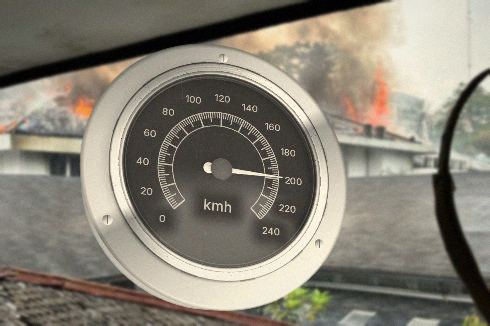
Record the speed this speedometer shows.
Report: 200 km/h
